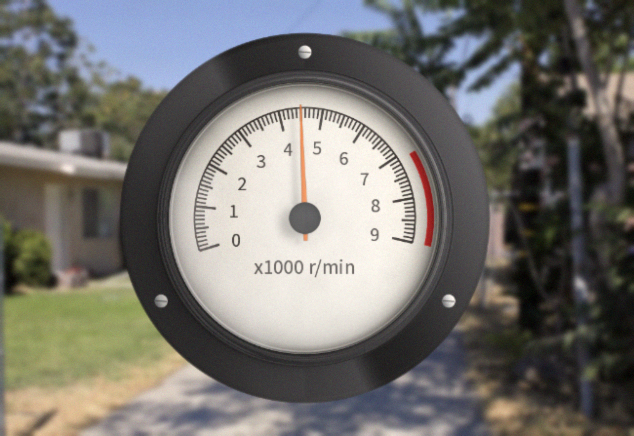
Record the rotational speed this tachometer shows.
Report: 4500 rpm
